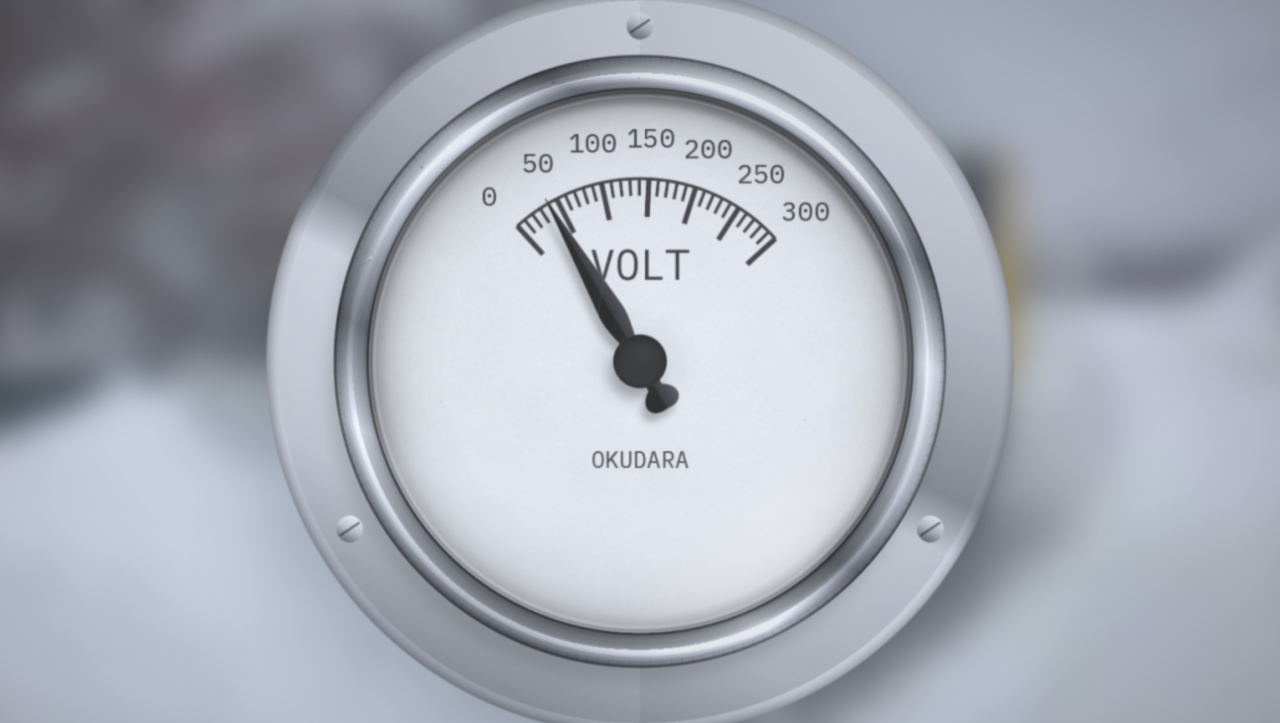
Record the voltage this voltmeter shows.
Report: 40 V
